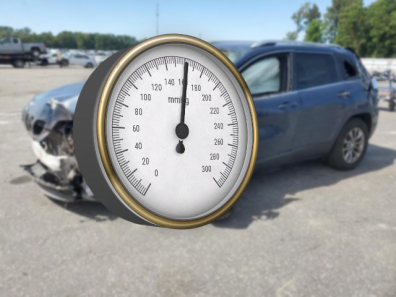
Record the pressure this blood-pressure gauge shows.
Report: 160 mmHg
